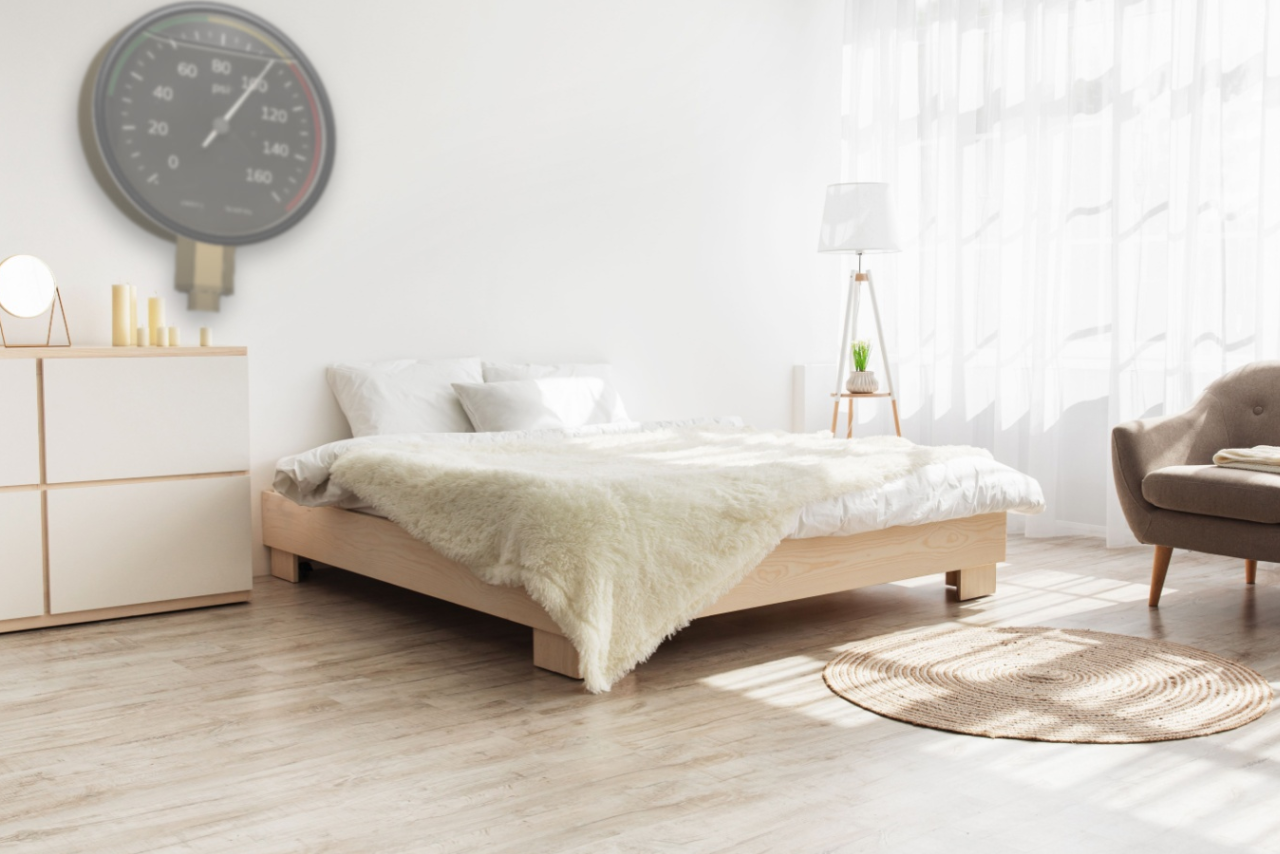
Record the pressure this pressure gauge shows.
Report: 100 psi
